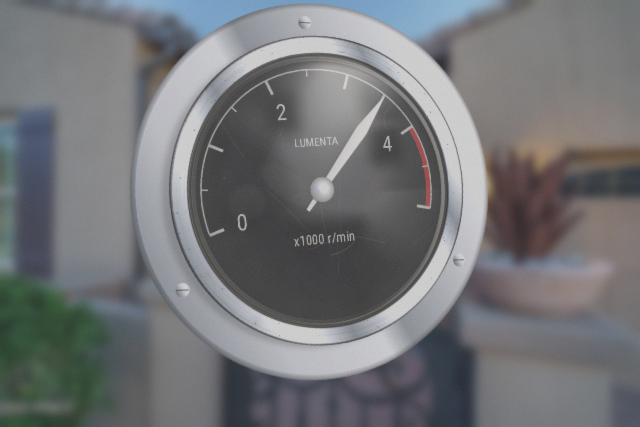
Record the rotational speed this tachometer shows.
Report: 3500 rpm
